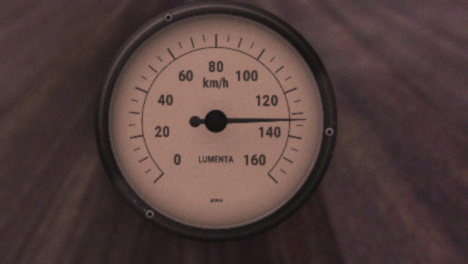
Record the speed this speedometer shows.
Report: 132.5 km/h
